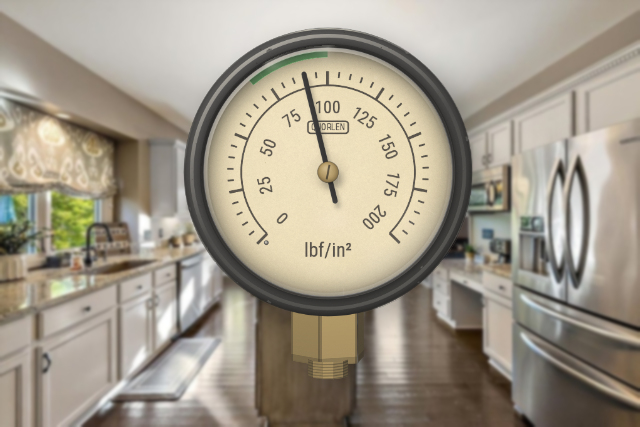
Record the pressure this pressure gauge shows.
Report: 90 psi
